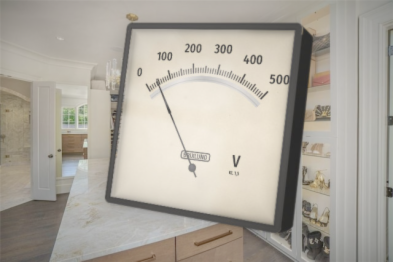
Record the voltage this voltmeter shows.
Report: 50 V
